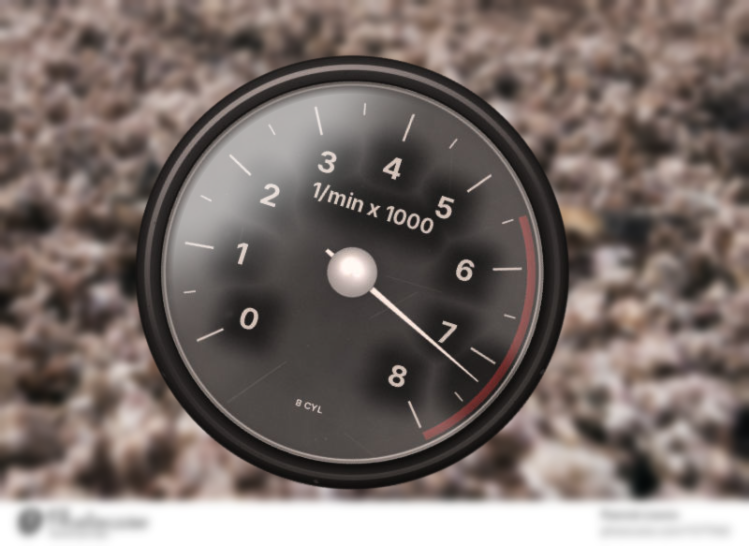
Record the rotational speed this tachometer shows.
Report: 7250 rpm
